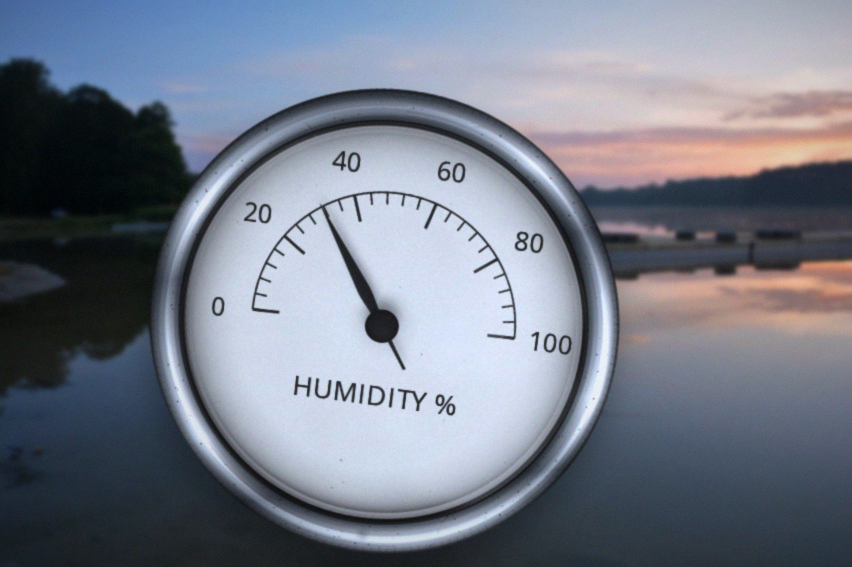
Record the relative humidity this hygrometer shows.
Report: 32 %
